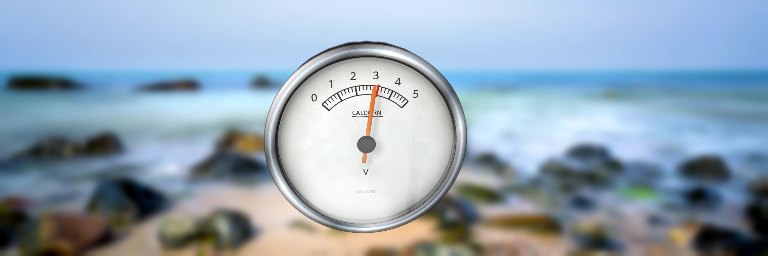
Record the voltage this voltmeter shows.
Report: 3 V
